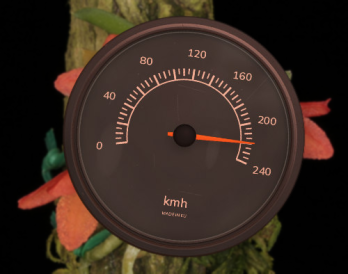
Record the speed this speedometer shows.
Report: 220 km/h
